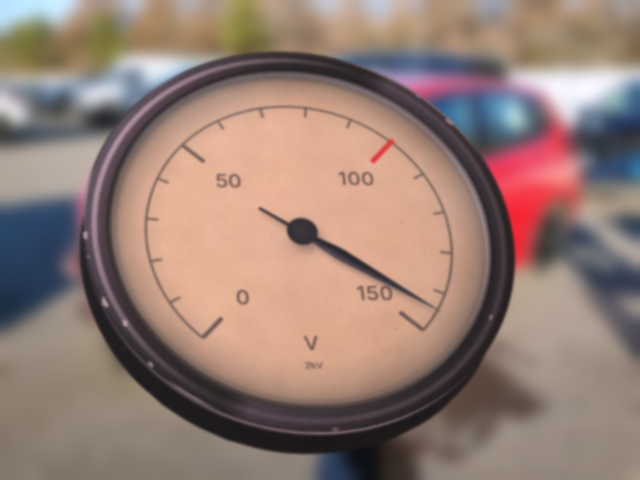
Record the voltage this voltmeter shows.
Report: 145 V
